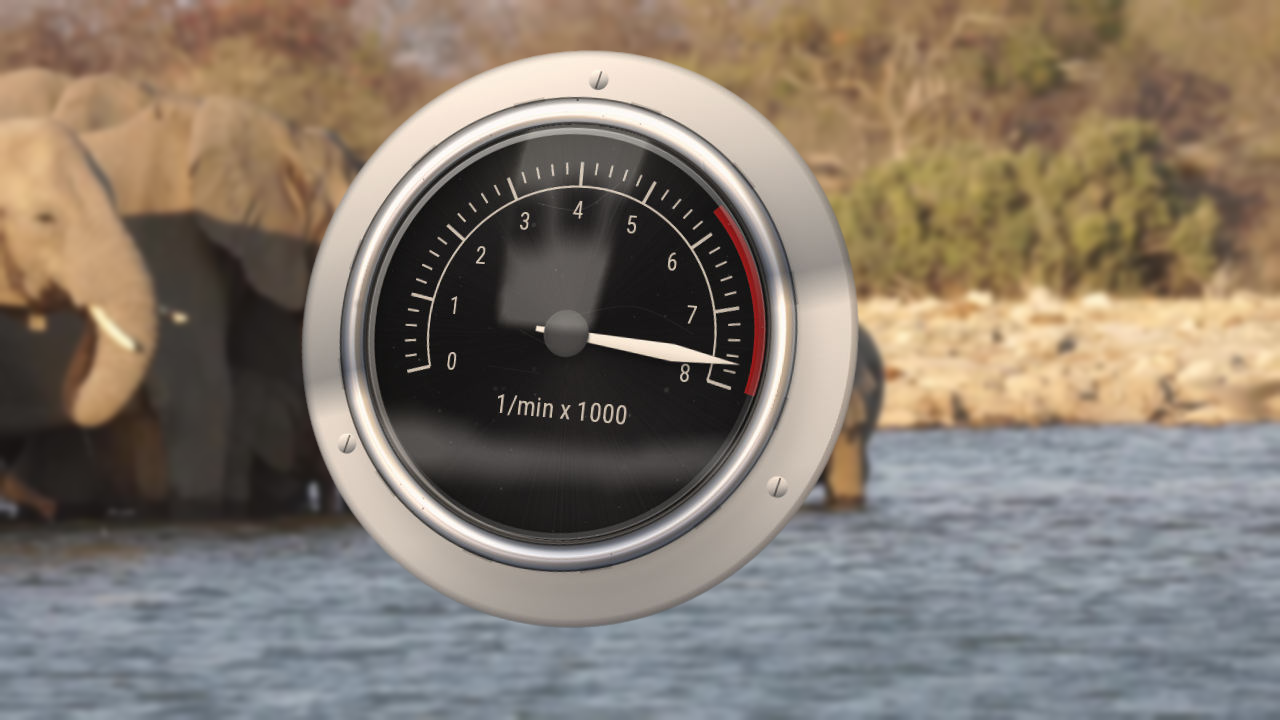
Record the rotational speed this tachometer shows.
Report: 7700 rpm
